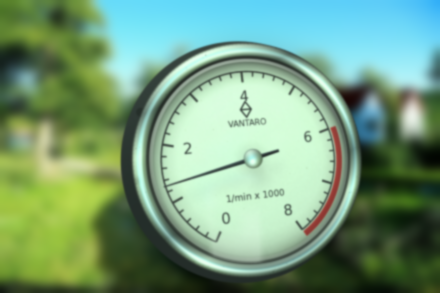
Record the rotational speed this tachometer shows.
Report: 1300 rpm
